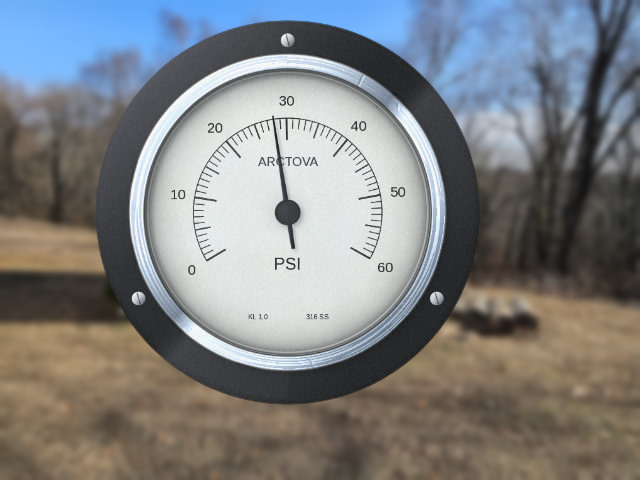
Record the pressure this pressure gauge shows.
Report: 28 psi
